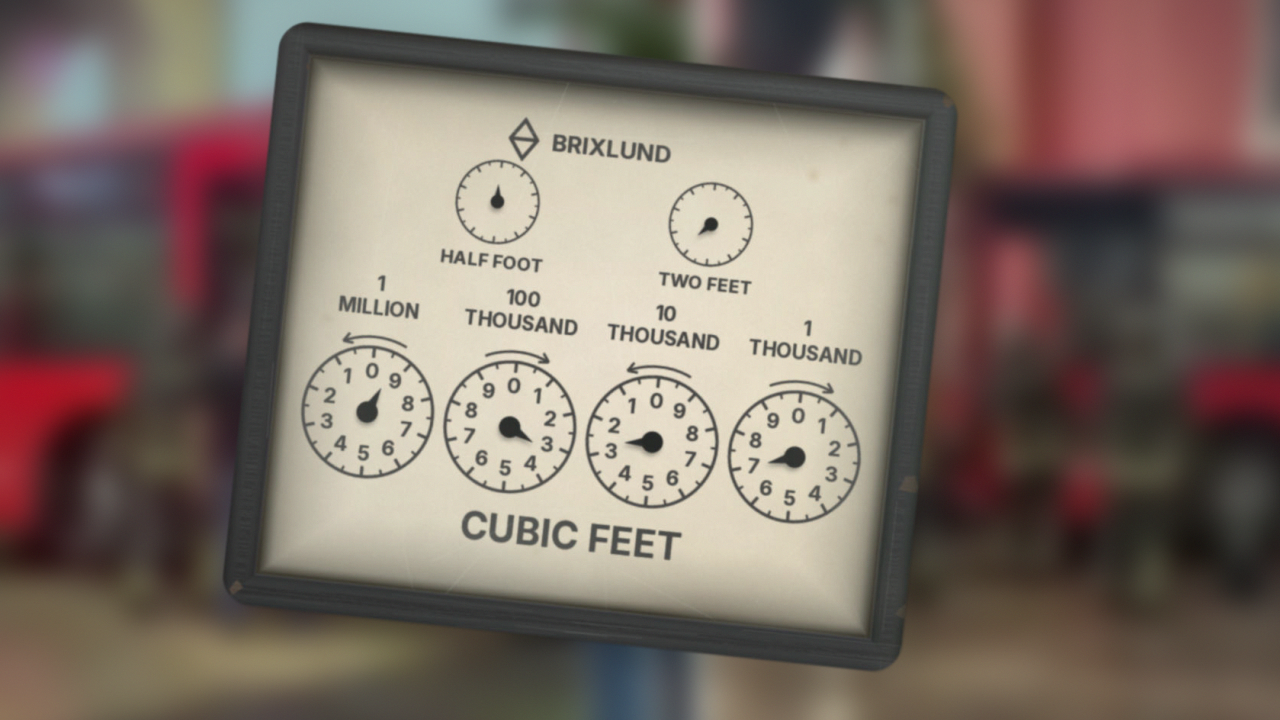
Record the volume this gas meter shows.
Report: 932700 ft³
